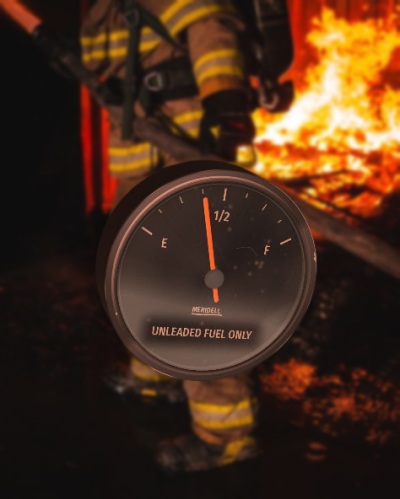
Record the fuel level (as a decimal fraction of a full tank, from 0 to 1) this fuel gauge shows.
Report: 0.375
